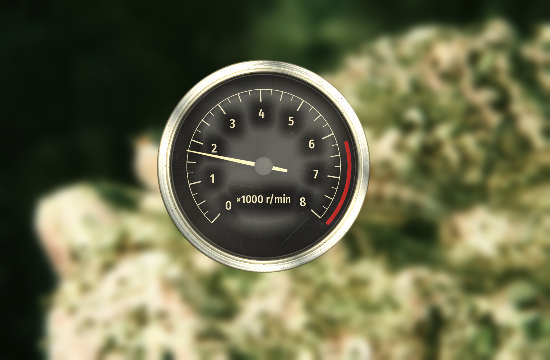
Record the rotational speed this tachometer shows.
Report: 1750 rpm
